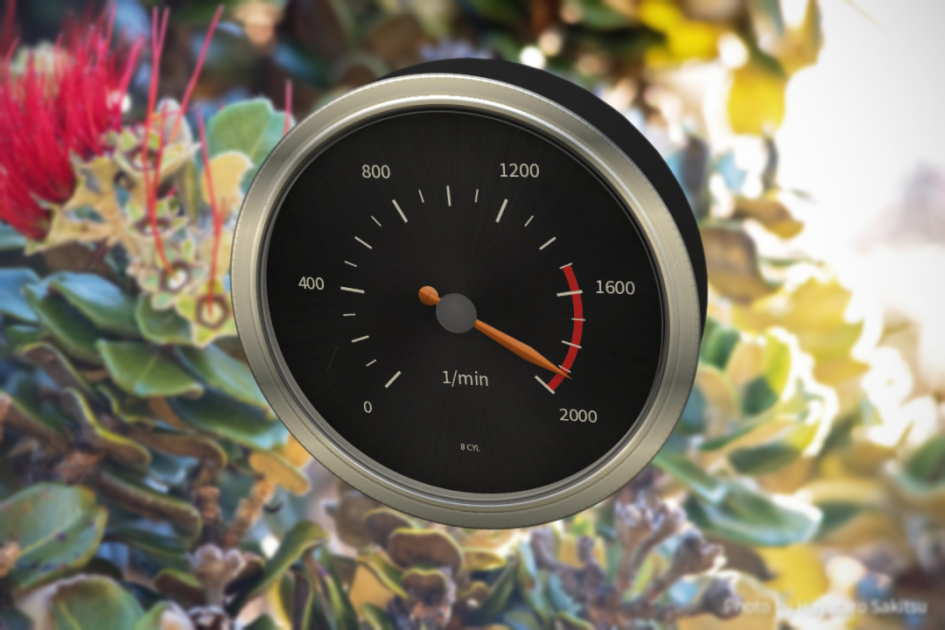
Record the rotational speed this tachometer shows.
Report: 1900 rpm
